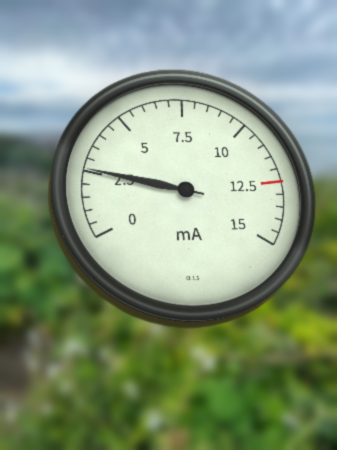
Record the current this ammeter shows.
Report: 2.5 mA
